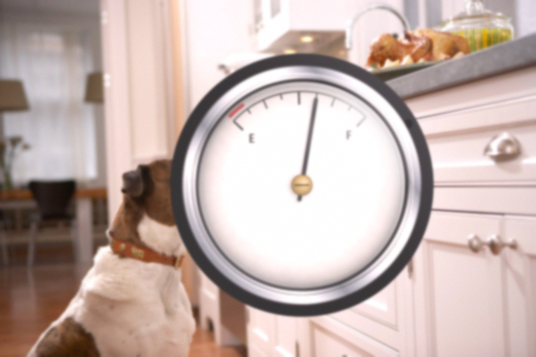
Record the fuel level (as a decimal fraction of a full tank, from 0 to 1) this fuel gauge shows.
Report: 0.625
